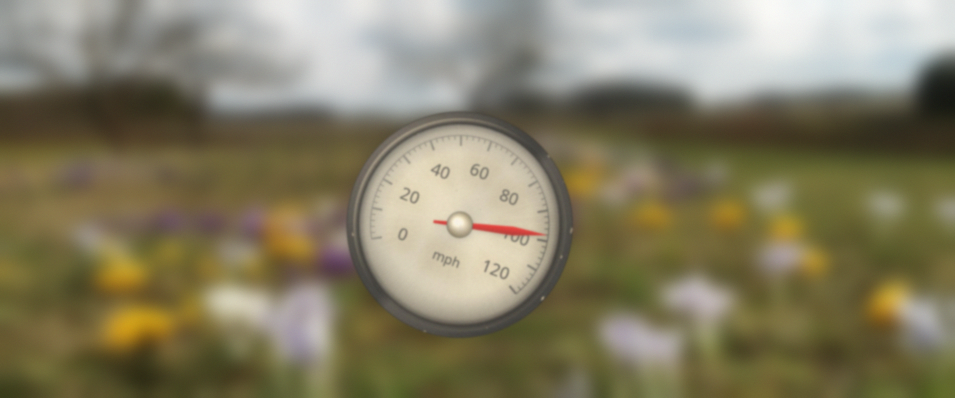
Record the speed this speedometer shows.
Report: 98 mph
